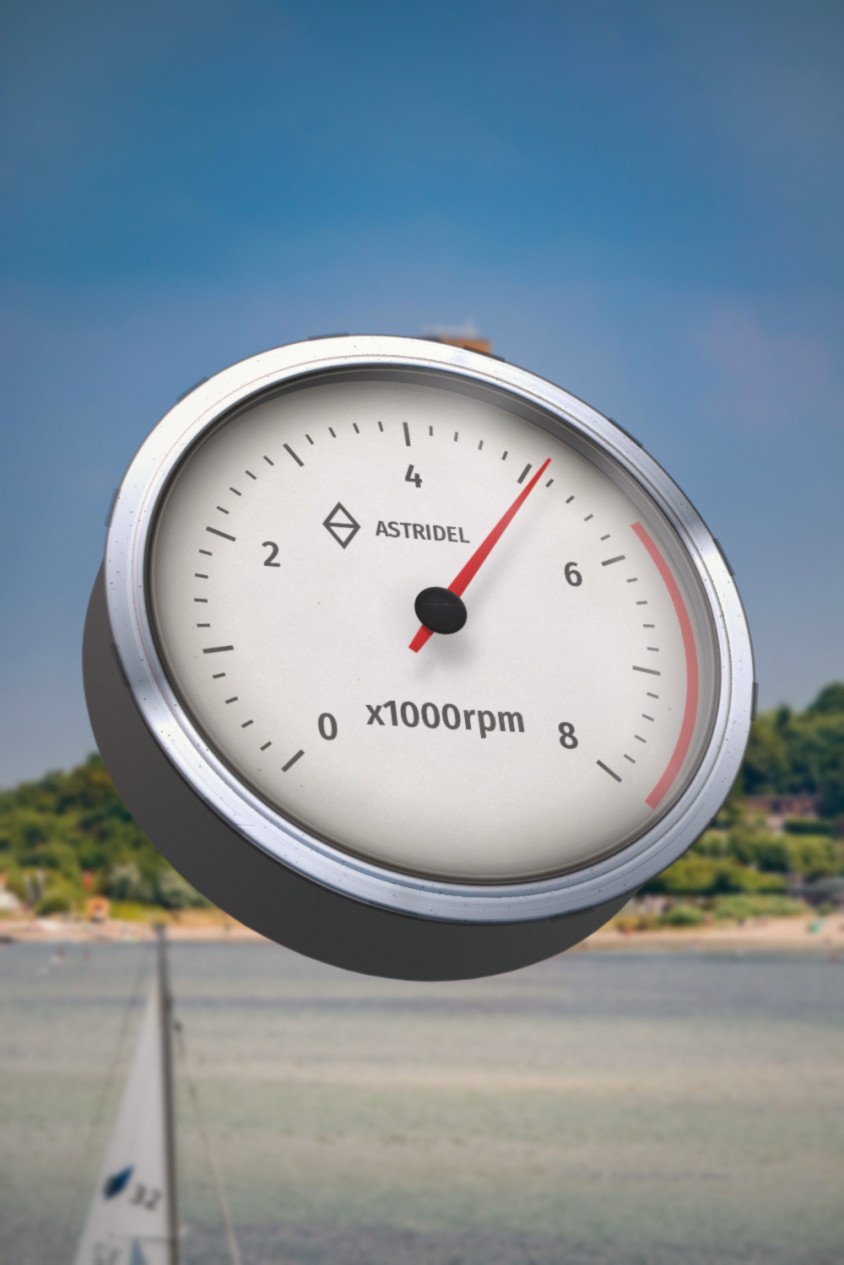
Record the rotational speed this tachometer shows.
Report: 5100 rpm
